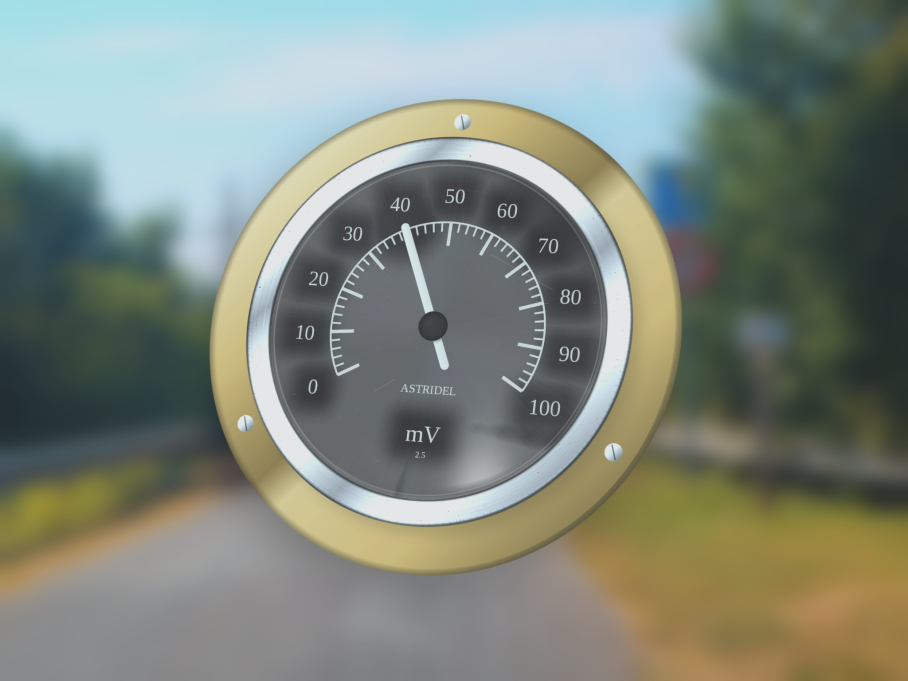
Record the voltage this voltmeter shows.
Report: 40 mV
